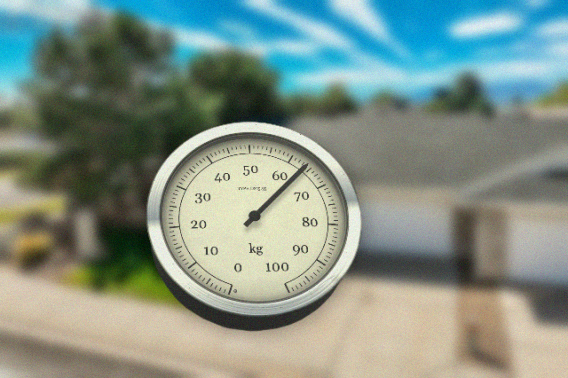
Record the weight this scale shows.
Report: 64 kg
